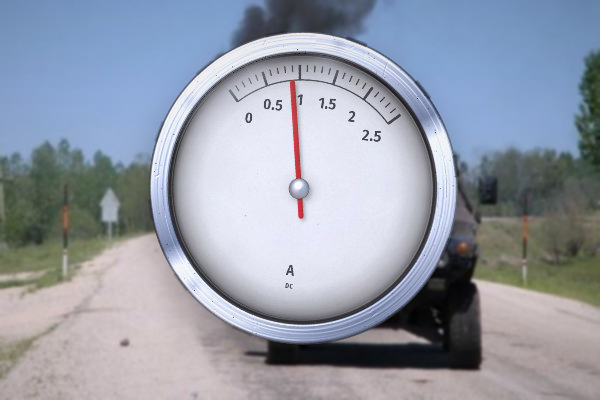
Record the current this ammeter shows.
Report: 0.9 A
